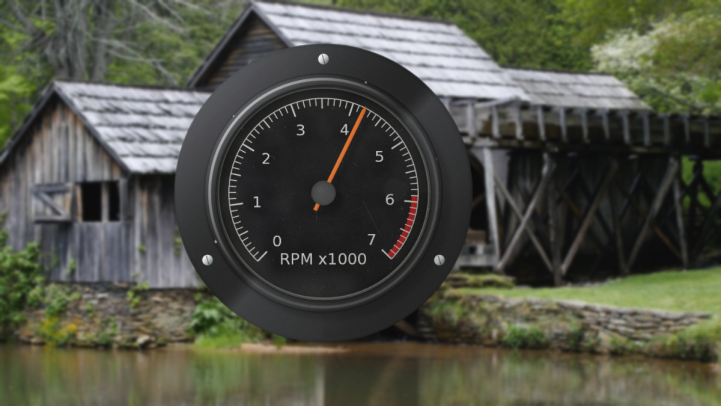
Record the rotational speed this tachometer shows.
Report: 4200 rpm
